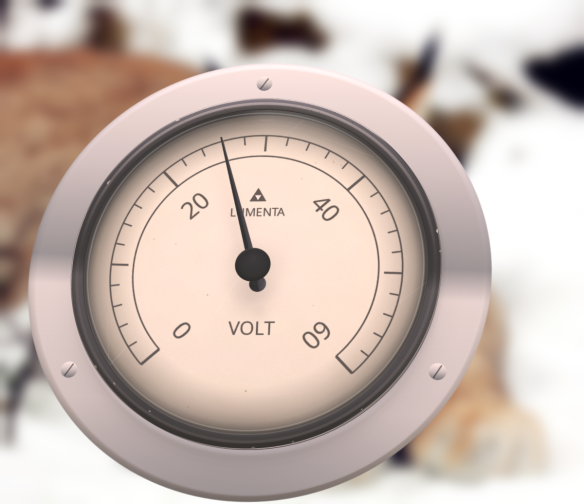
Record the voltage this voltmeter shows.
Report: 26 V
